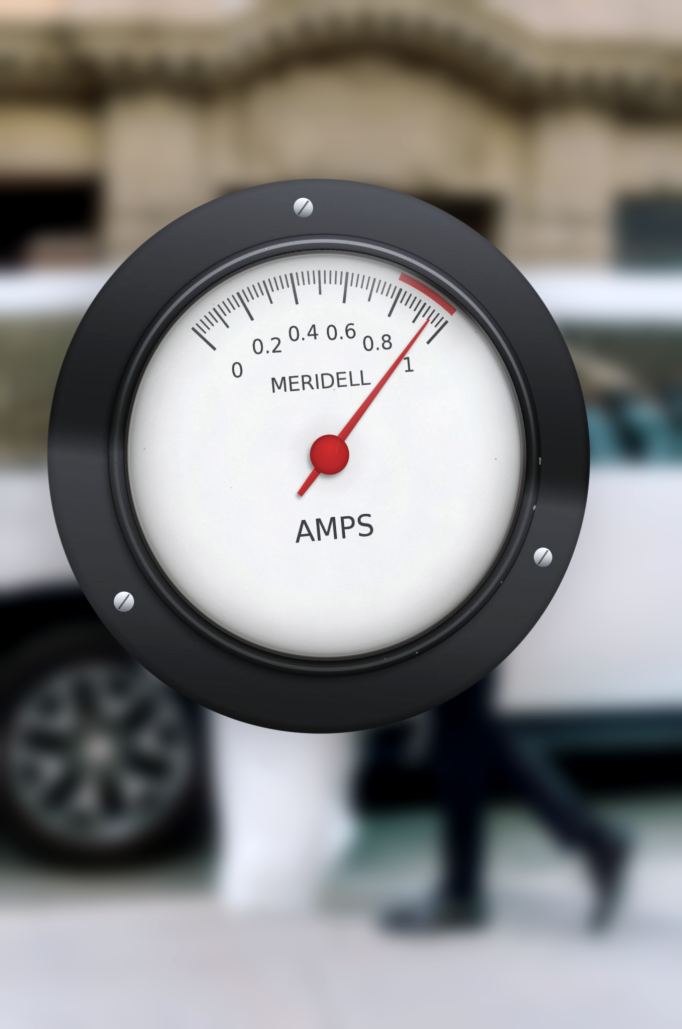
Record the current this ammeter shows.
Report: 0.94 A
